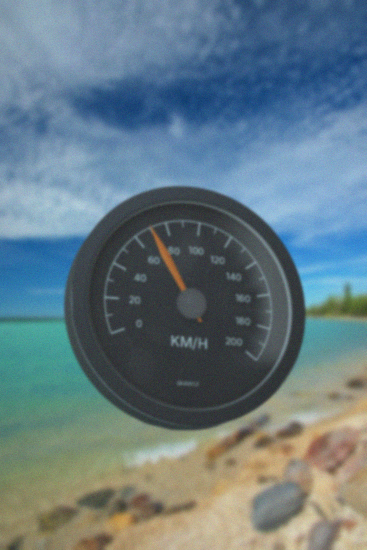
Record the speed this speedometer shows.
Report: 70 km/h
